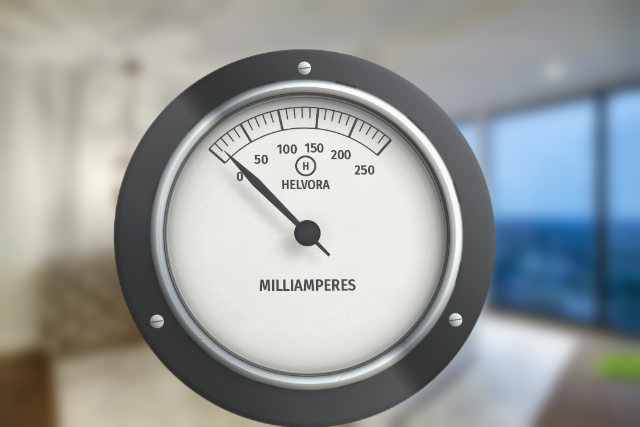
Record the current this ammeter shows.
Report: 10 mA
